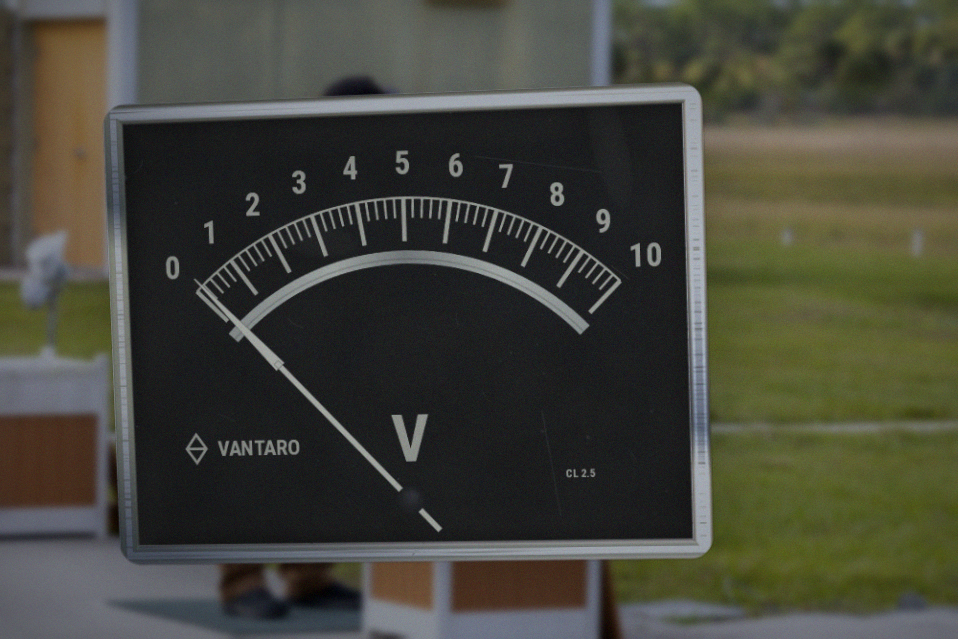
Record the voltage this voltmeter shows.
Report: 0.2 V
